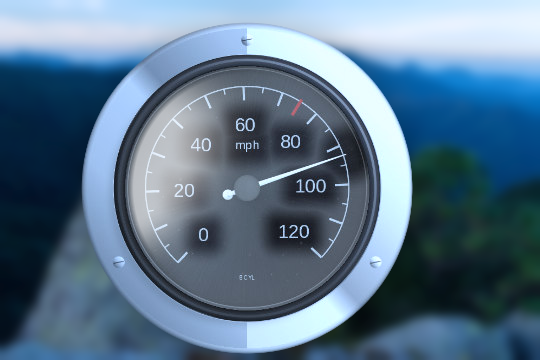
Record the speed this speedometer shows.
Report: 92.5 mph
